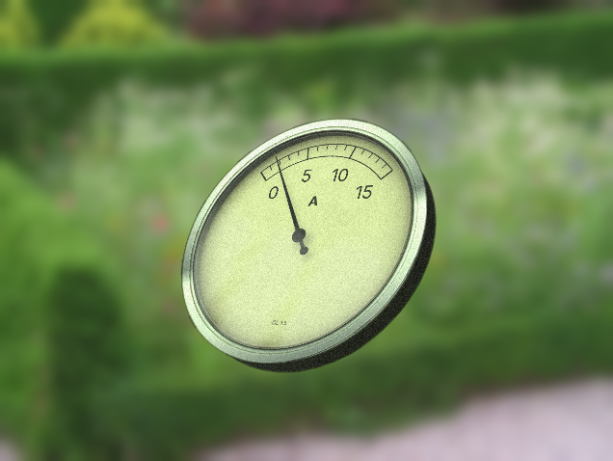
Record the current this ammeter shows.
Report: 2 A
